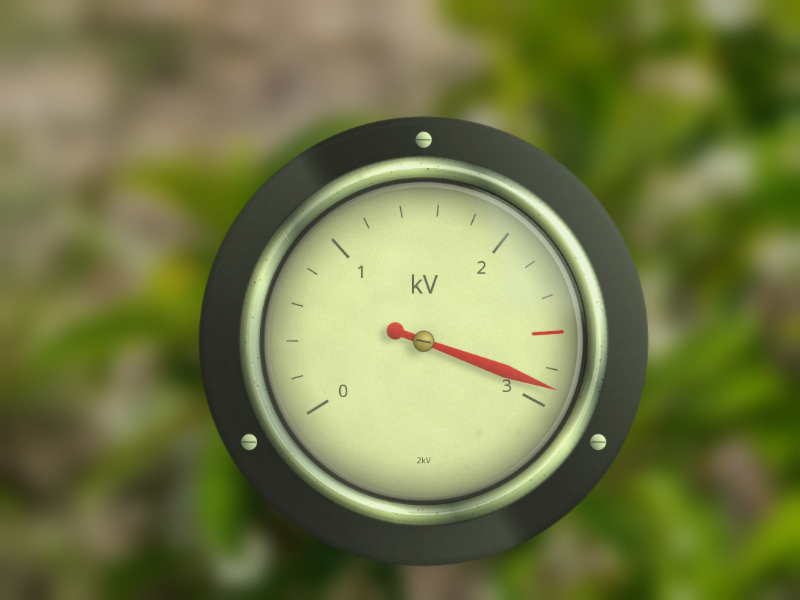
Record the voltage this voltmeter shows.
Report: 2.9 kV
